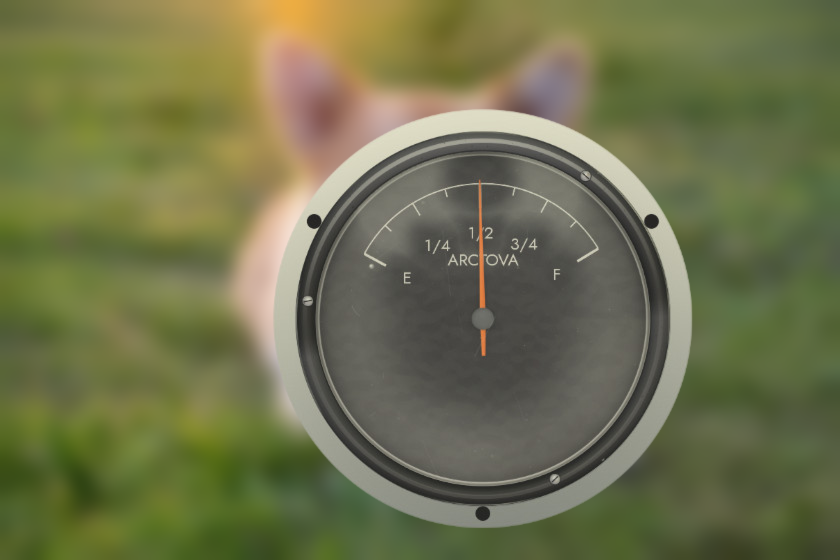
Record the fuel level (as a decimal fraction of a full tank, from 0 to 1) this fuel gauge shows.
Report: 0.5
